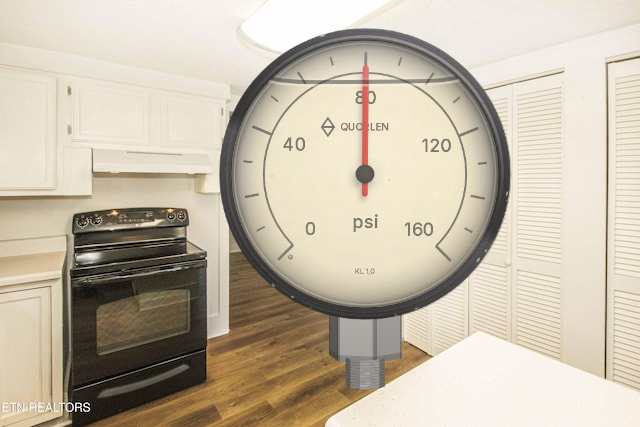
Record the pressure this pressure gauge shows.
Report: 80 psi
